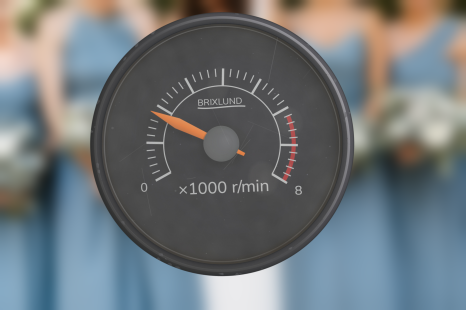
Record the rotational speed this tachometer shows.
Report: 1800 rpm
